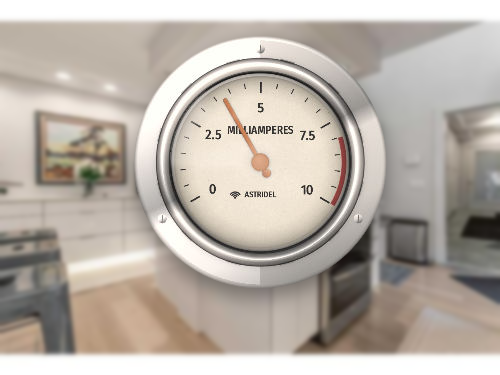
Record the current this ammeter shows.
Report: 3.75 mA
